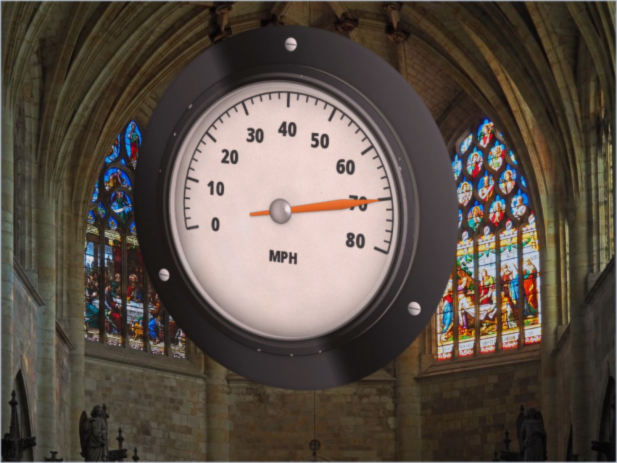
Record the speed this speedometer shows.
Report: 70 mph
